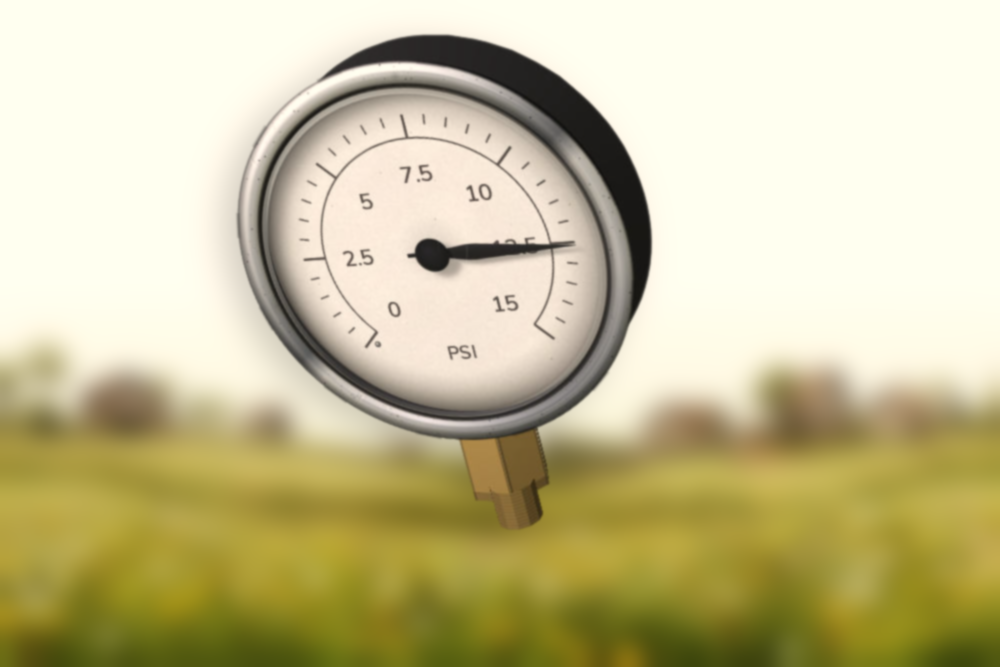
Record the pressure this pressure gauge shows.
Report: 12.5 psi
